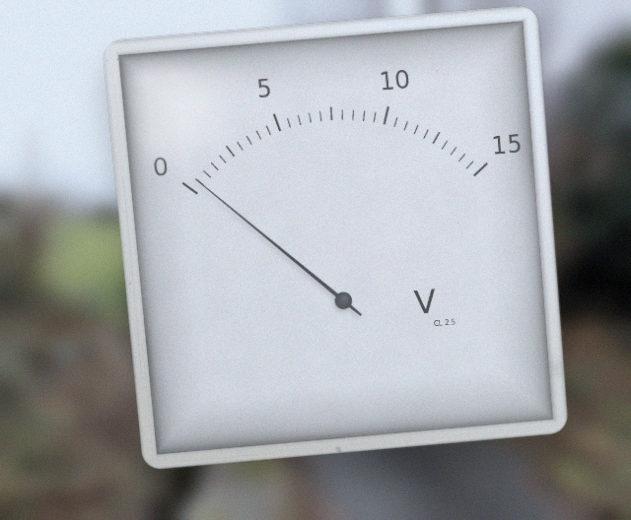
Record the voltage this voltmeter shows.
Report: 0.5 V
